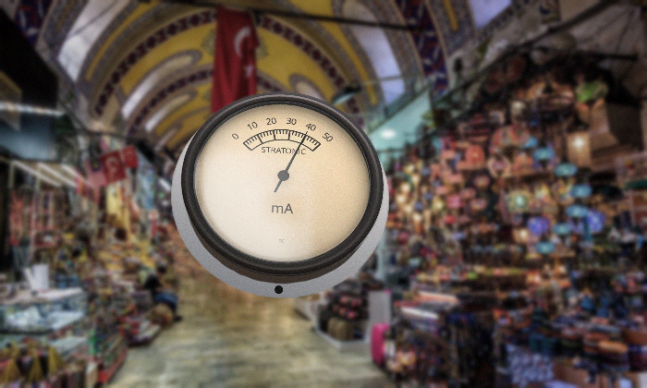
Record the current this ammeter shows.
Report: 40 mA
